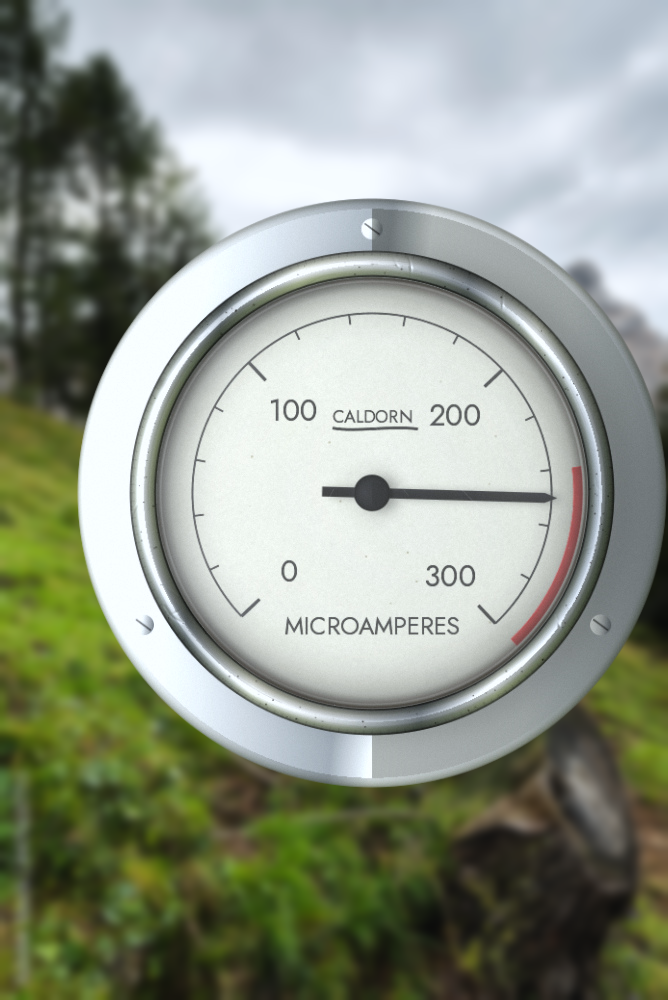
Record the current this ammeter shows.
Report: 250 µA
